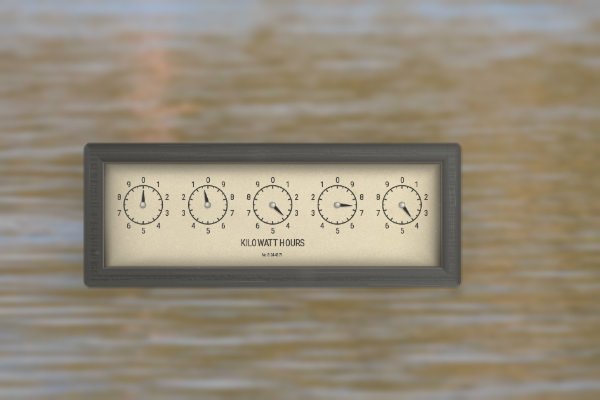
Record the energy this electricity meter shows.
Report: 374 kWh
